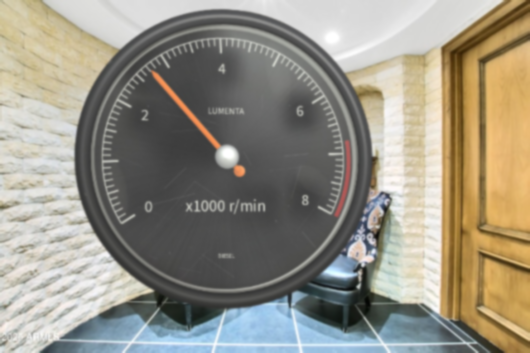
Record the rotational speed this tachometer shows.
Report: 2700 rpm
